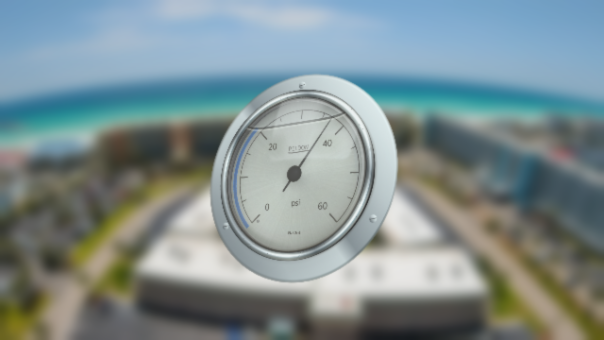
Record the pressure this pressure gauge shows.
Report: 37.5 psi
